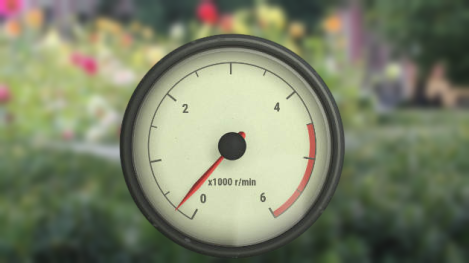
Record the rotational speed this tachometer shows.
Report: 250 rpm
